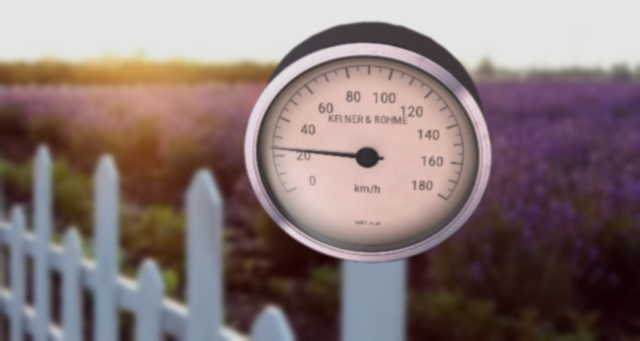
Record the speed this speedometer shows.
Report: 25 km/h
